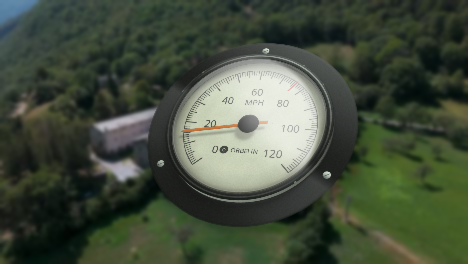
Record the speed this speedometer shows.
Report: 15 mph
